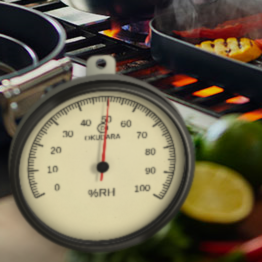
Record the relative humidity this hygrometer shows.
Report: 50 %
